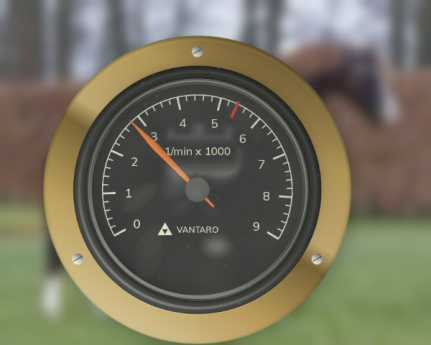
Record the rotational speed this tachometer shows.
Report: 2800 rpm
